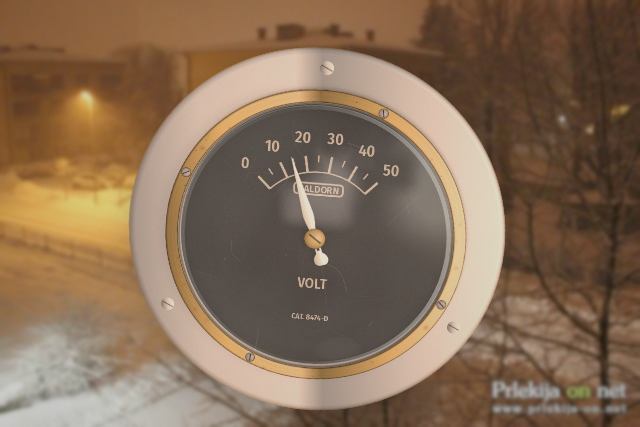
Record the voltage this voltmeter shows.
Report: 15 V
